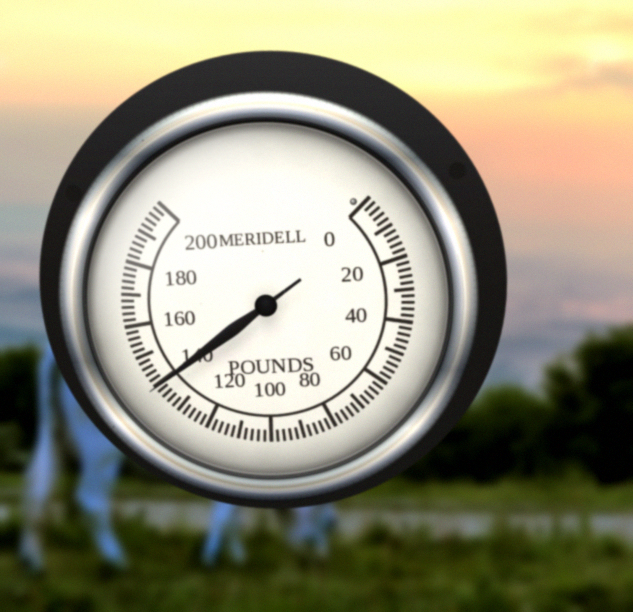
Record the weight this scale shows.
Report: 140 lb
